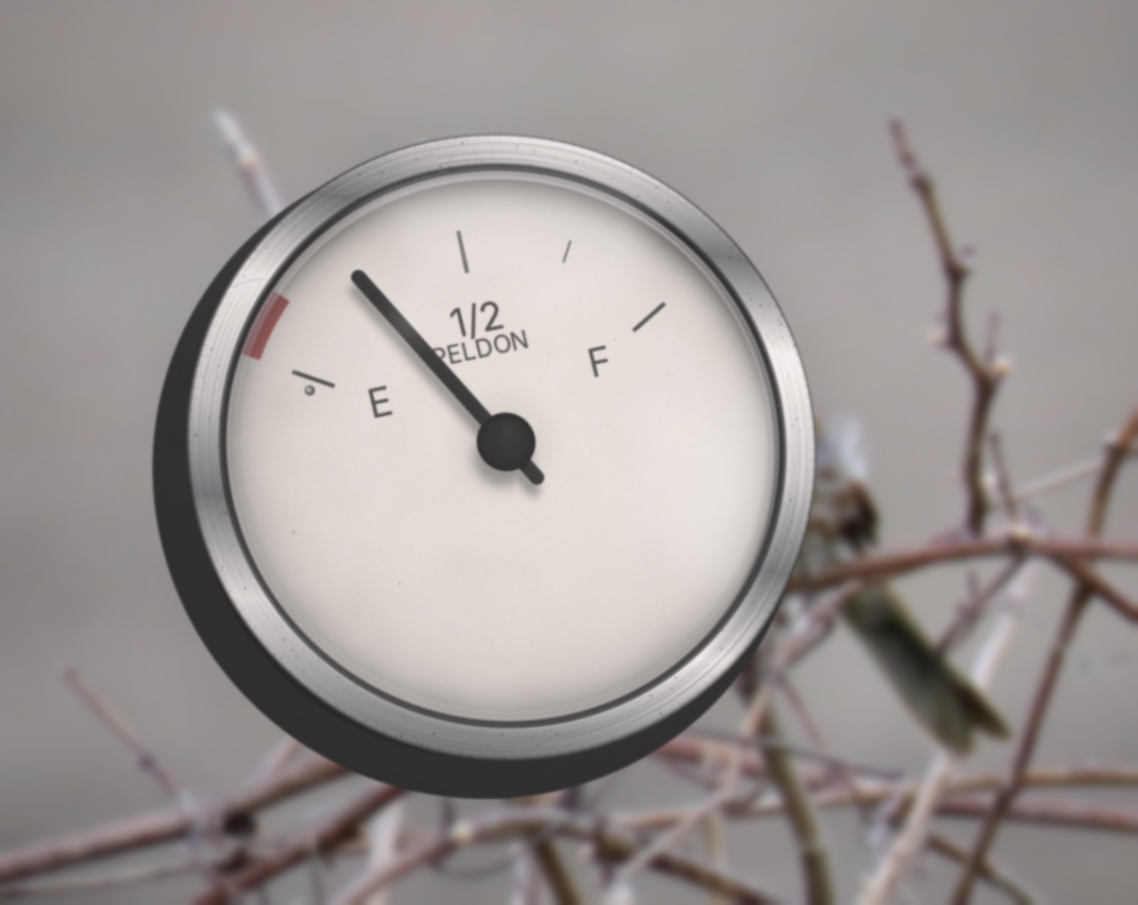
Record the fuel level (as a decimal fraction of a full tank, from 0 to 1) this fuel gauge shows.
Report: 0.25
